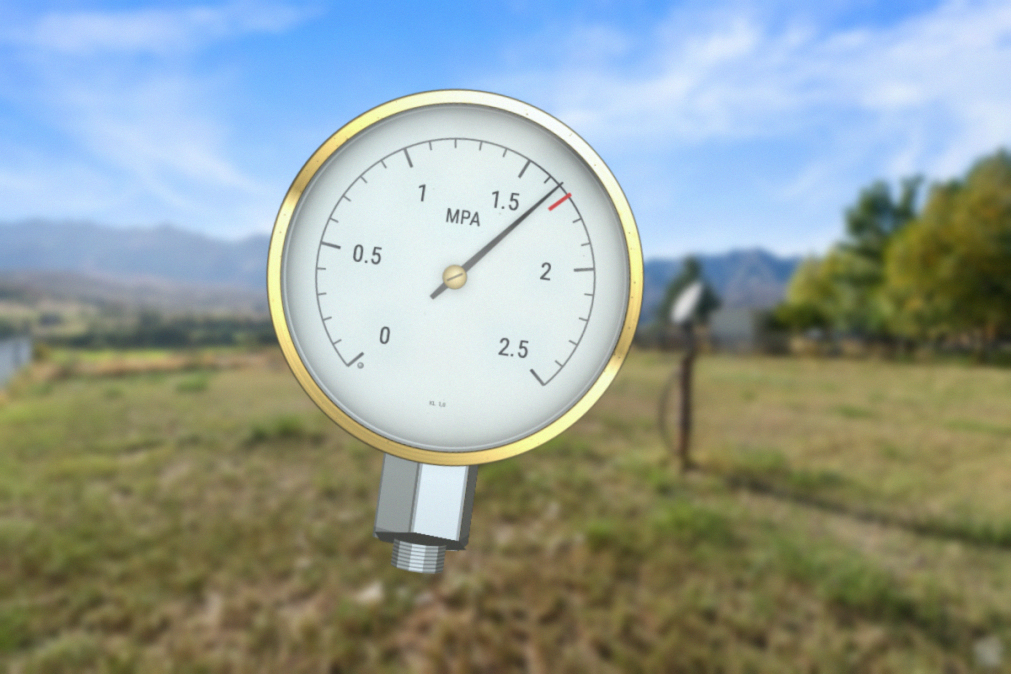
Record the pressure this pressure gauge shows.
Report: 1.65 MPa
